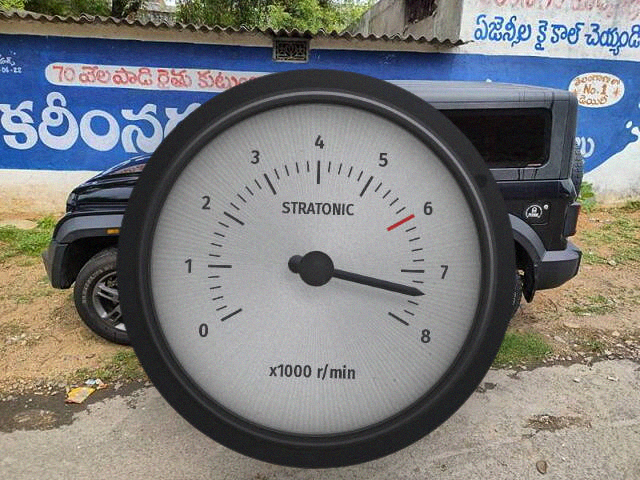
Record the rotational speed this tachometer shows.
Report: 7400 rpm
